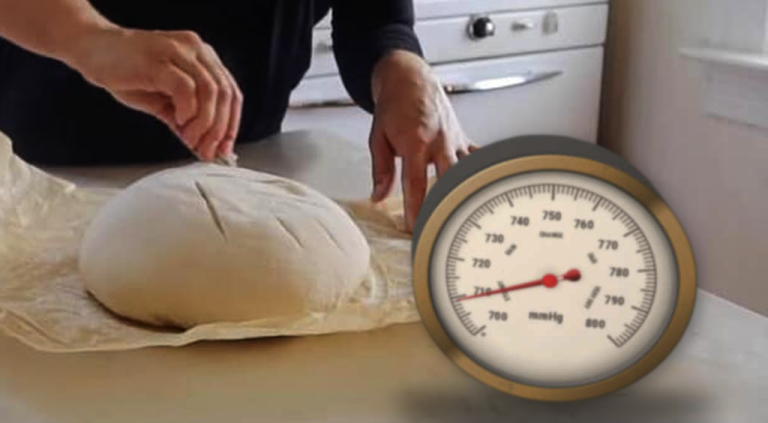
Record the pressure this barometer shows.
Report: 710 mmHg
